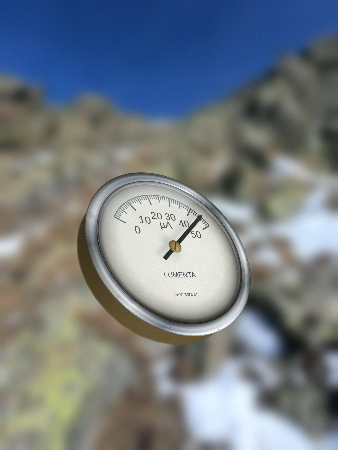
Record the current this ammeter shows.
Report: 45 µA
